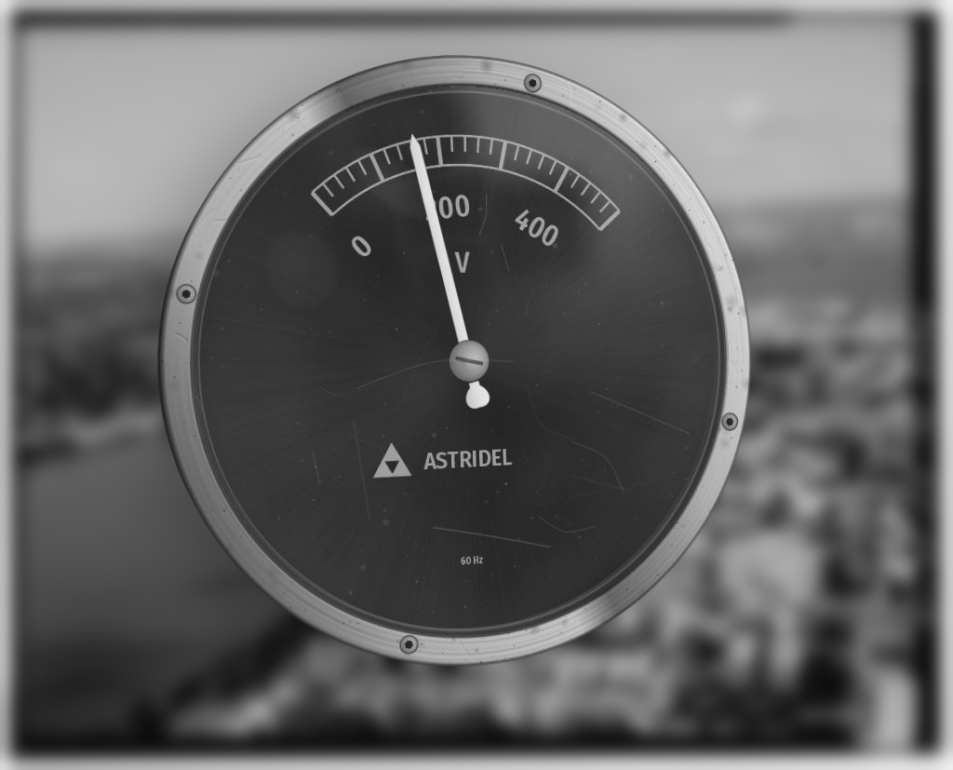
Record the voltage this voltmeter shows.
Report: 160 V
